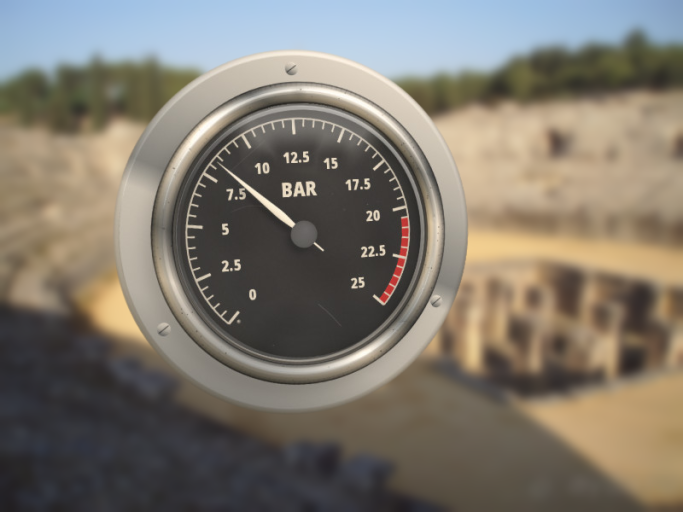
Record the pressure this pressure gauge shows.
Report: 8.25 bar
